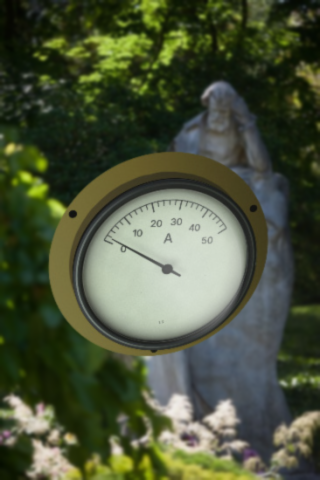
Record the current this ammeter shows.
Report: 2 A
